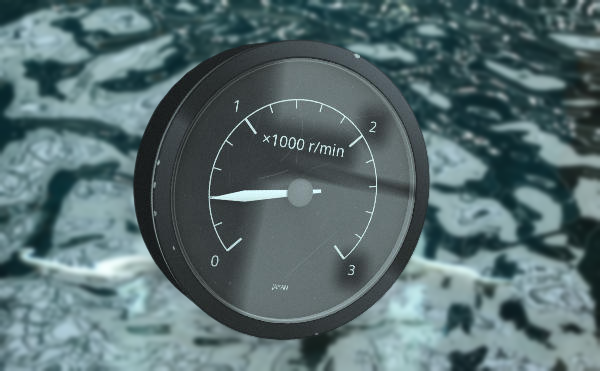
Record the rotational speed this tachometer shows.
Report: 400 rpm
